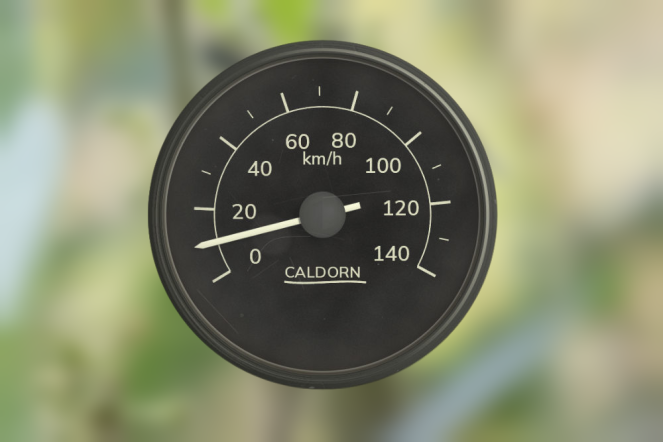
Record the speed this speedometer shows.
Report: 10 km/h
